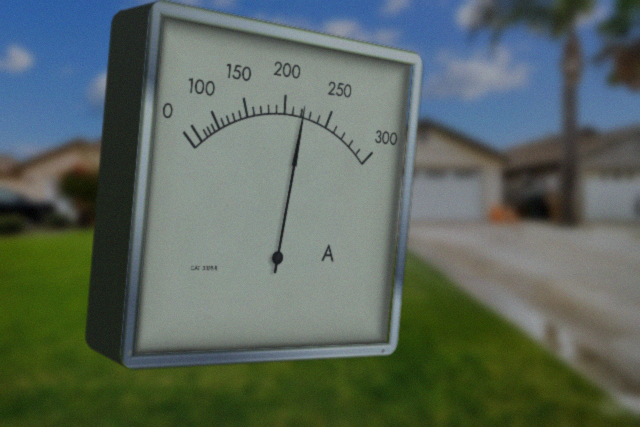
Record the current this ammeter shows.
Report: 220 A
